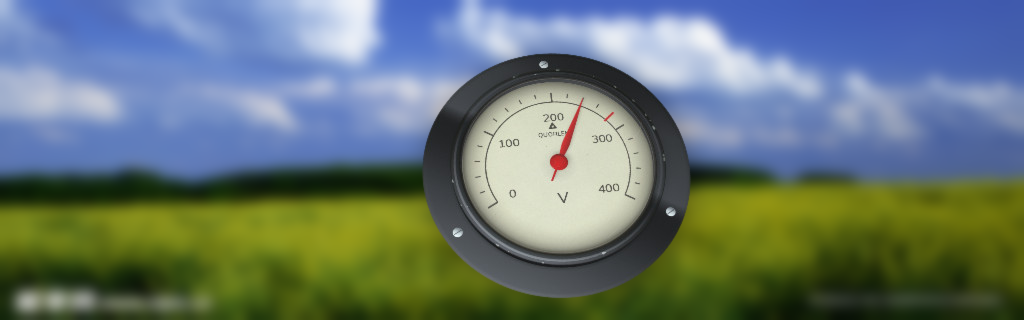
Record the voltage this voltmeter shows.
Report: 240 V
